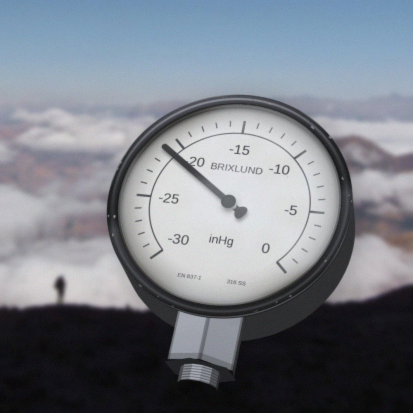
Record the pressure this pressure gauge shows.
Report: -21 inHg
